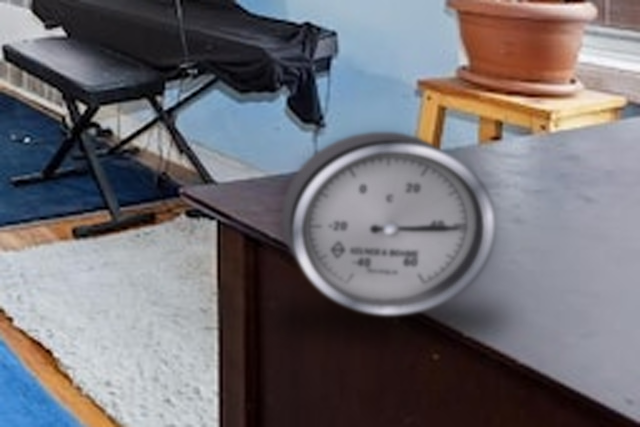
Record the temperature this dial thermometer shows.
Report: 40 °C
